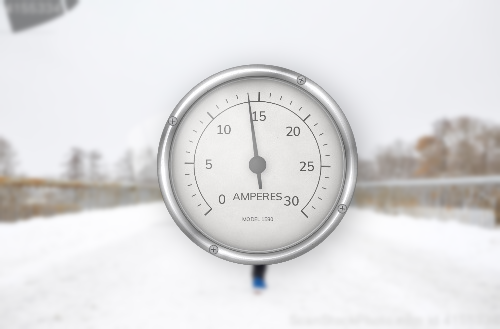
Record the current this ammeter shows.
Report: 14 A
